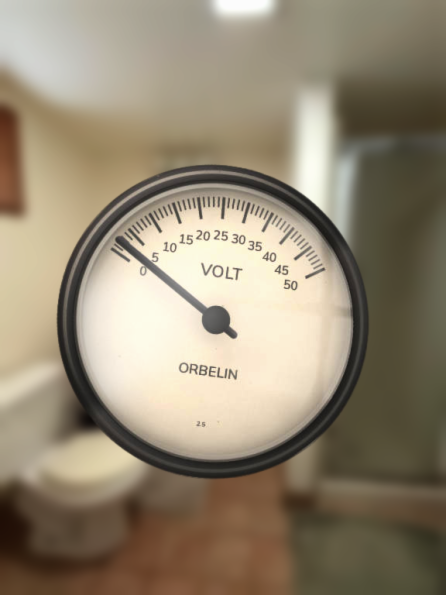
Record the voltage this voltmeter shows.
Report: 2 V
